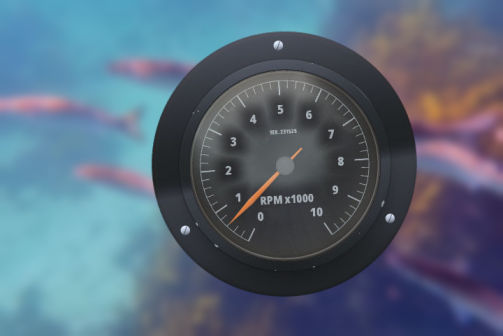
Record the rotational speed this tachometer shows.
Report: 600 rpm
